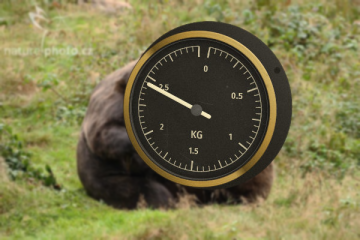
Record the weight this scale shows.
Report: 2.45 kg
